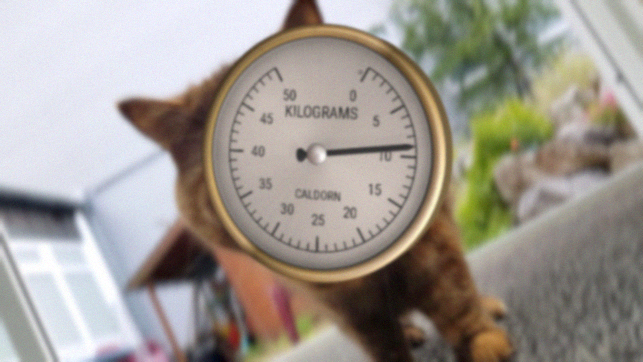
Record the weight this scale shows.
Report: 9 kg
